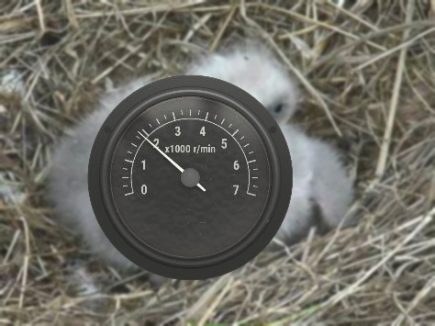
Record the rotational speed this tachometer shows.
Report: 1875 rpm
